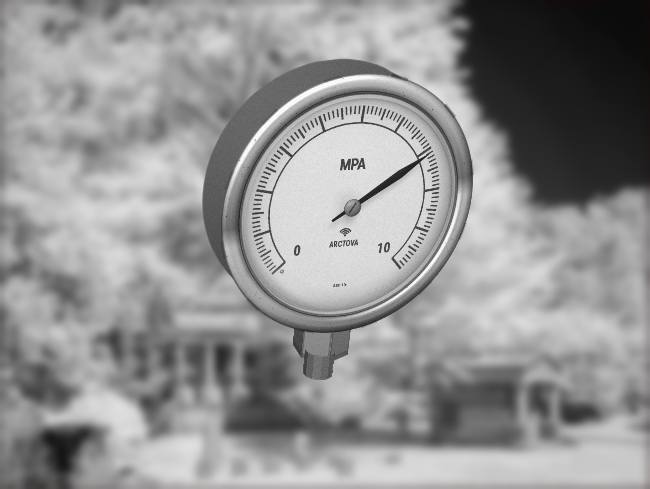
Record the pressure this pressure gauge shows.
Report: 7 MPa
